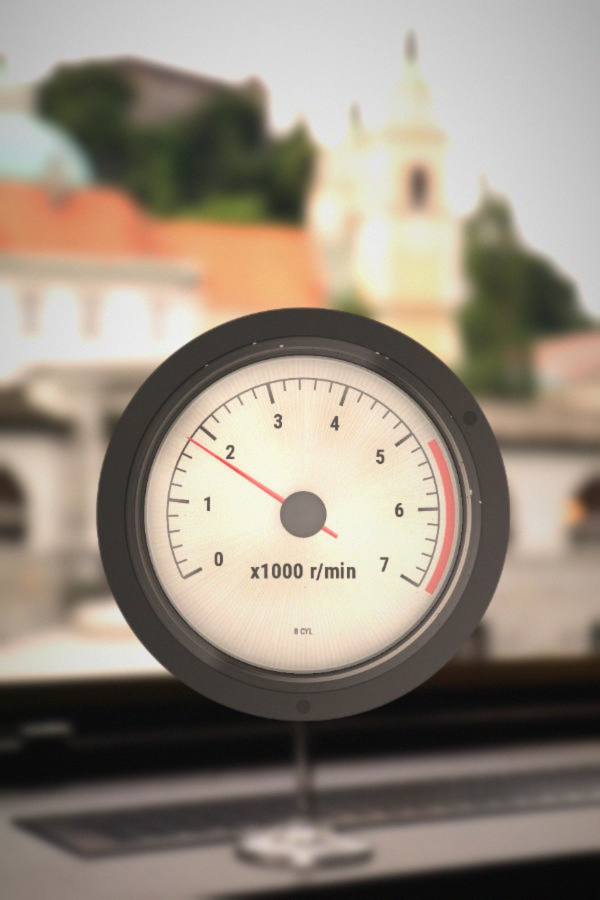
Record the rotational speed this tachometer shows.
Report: 1800 rpm
